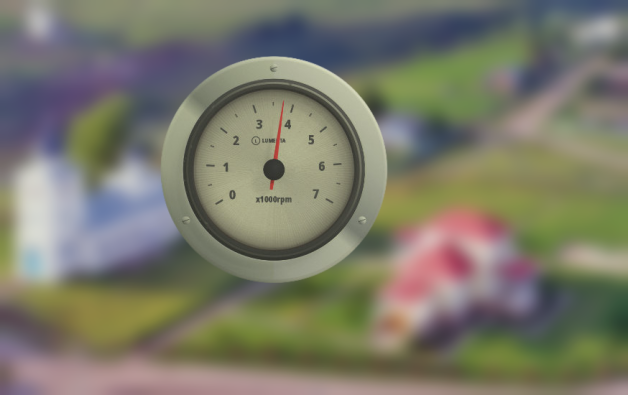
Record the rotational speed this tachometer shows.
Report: 3750 rpm
